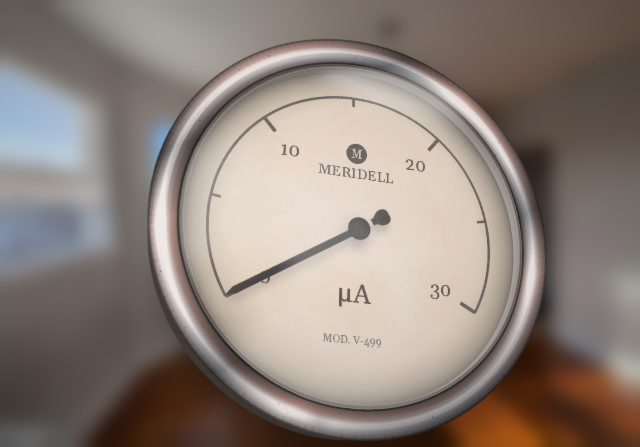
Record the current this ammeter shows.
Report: 0 µA
